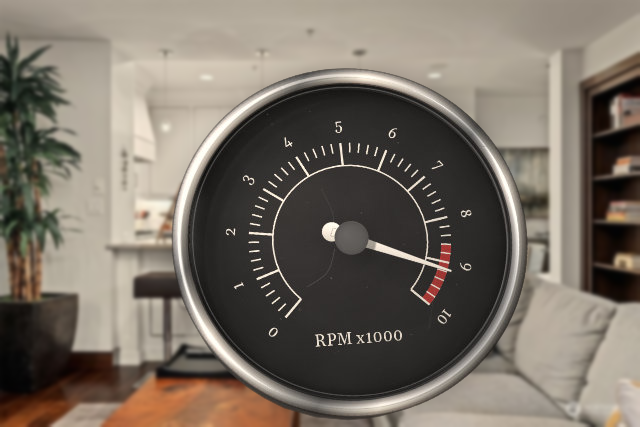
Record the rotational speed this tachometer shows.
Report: 9200 rpm
